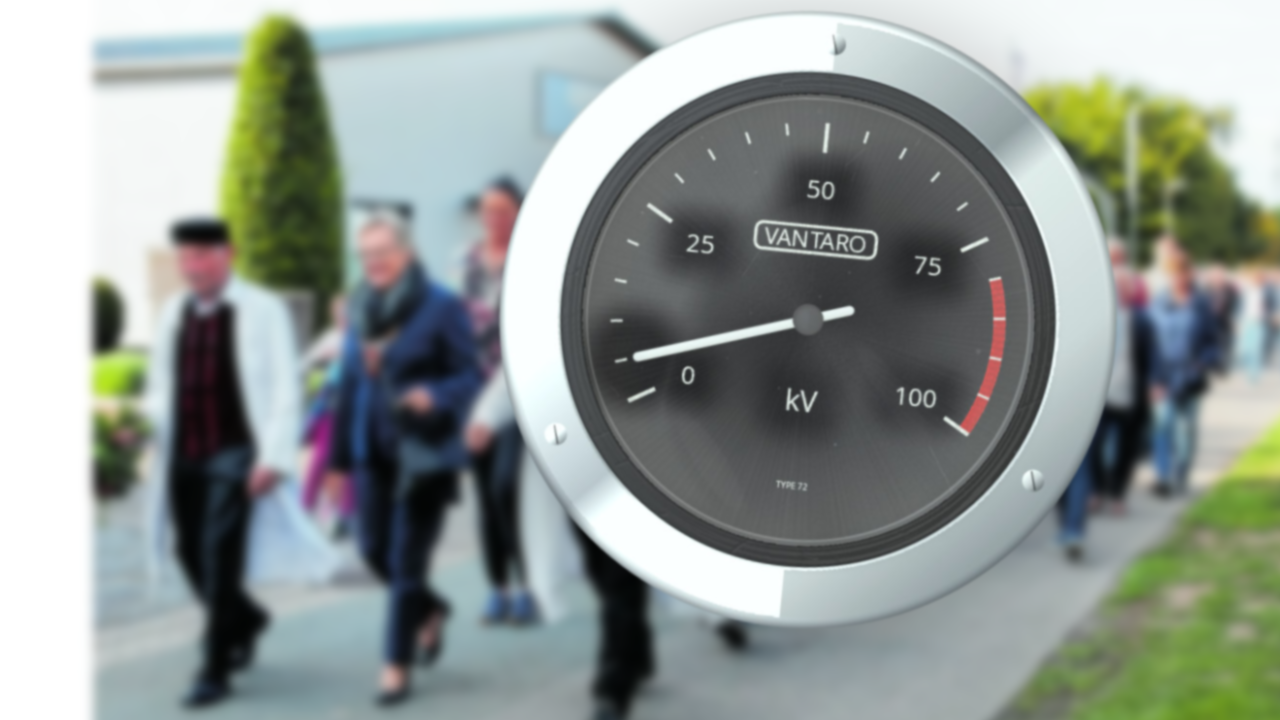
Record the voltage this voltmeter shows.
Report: 5 kV
